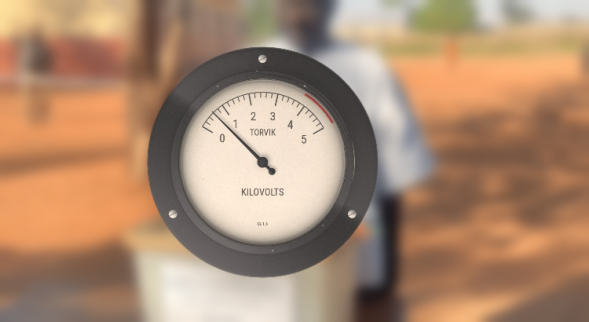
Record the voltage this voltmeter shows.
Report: 0.6 kV
